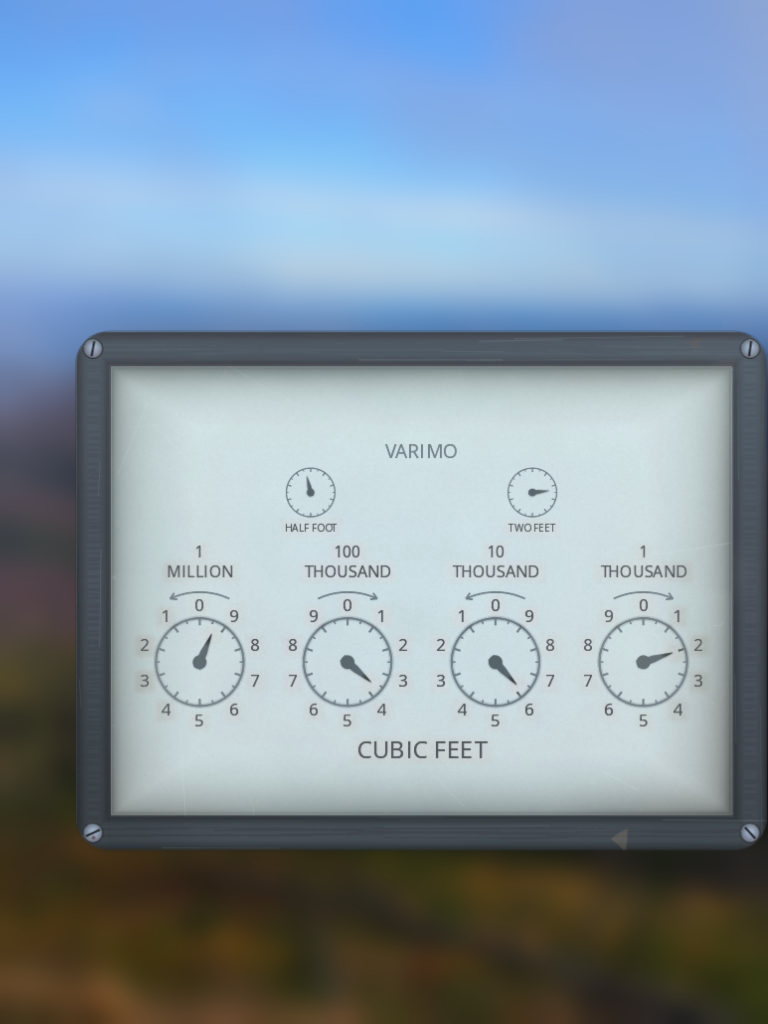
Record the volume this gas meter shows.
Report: 936200 ft³
